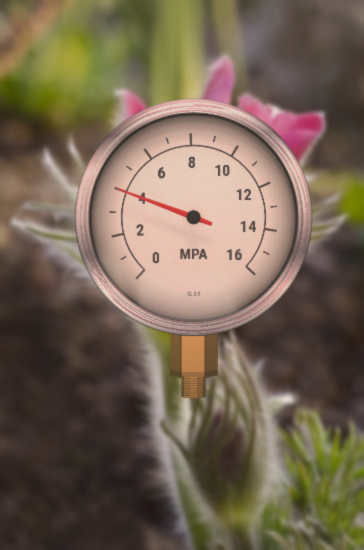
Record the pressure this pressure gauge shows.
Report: 4 MPa
